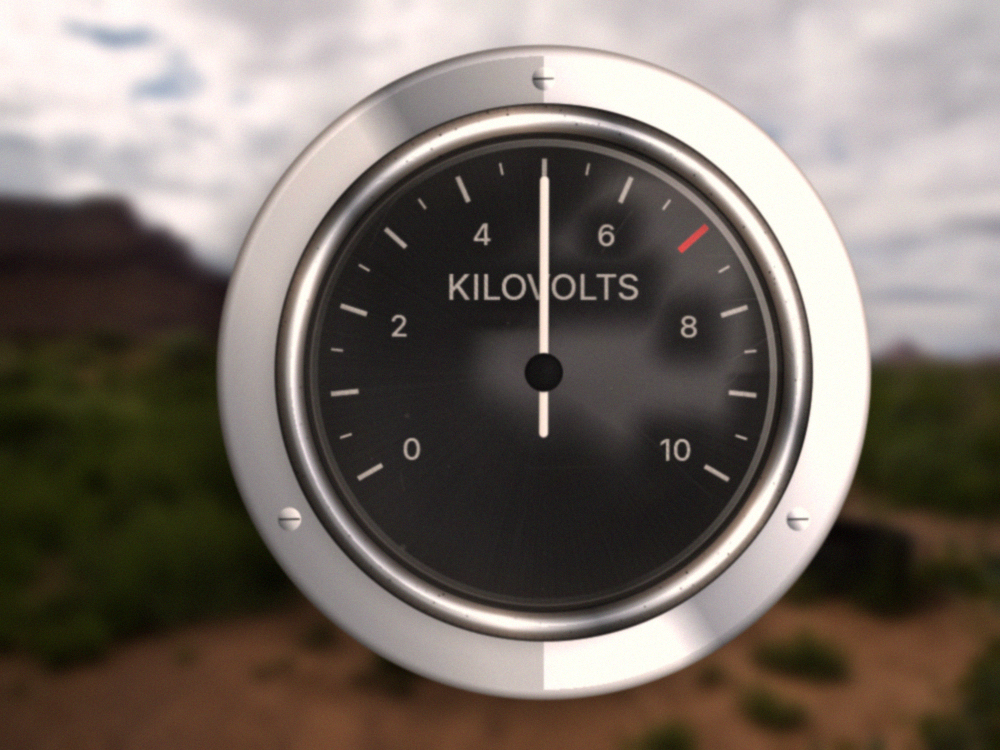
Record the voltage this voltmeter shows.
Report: 5 kV
